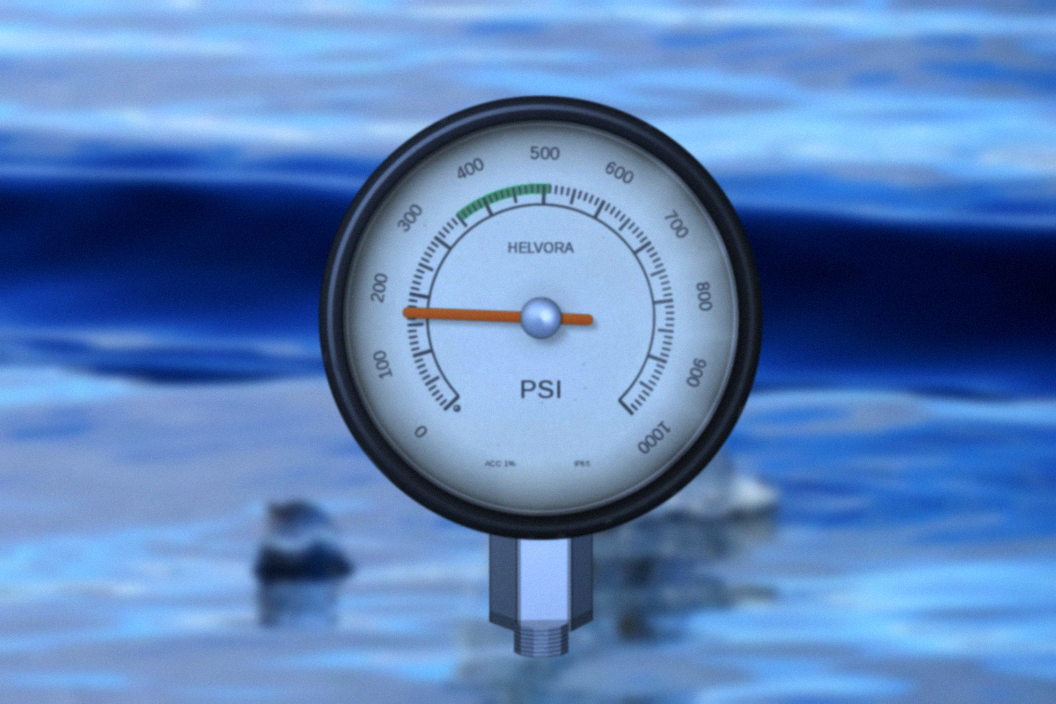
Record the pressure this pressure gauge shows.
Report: 170 psi
